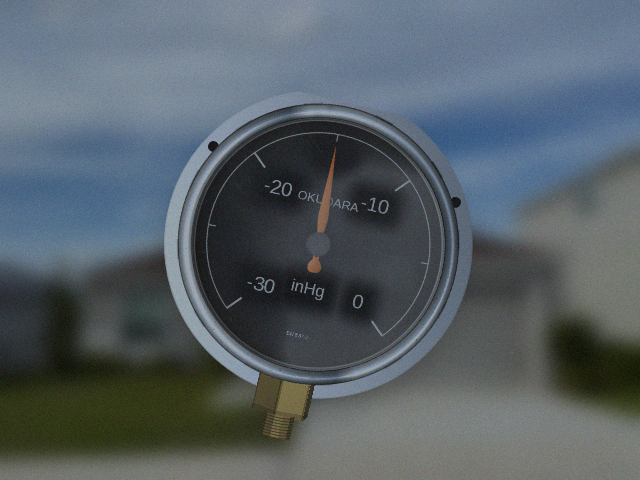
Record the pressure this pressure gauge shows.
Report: -15 inHg
